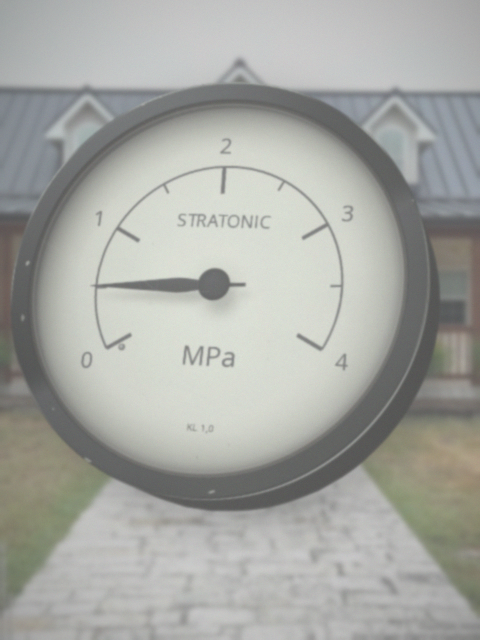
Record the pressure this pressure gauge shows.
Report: 0.5 MPa
